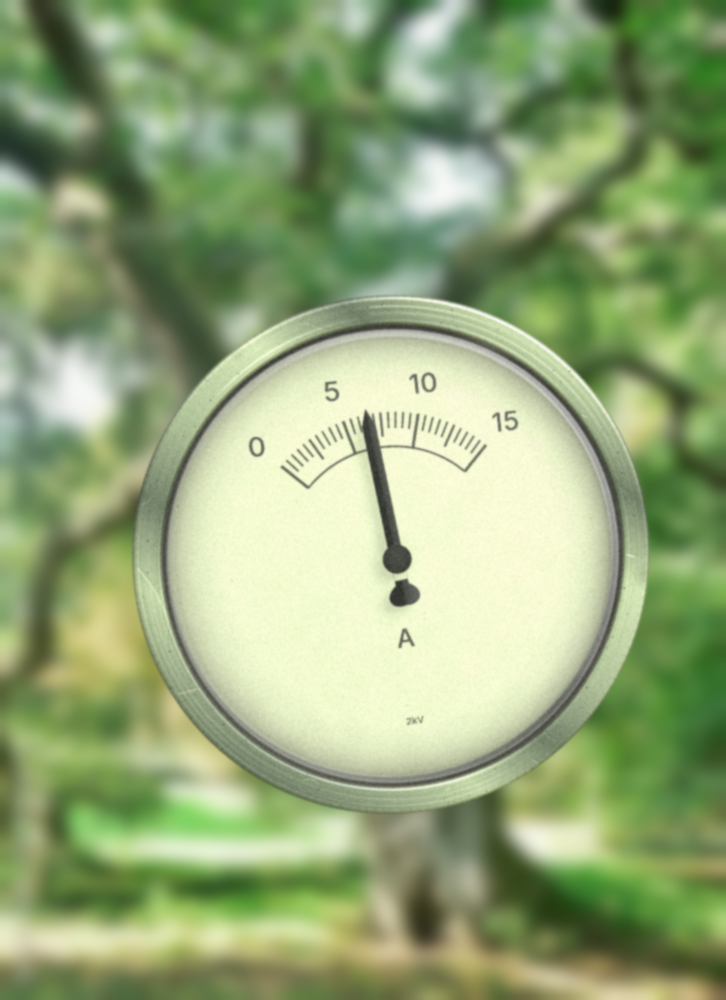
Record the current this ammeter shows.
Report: 6.5 A
